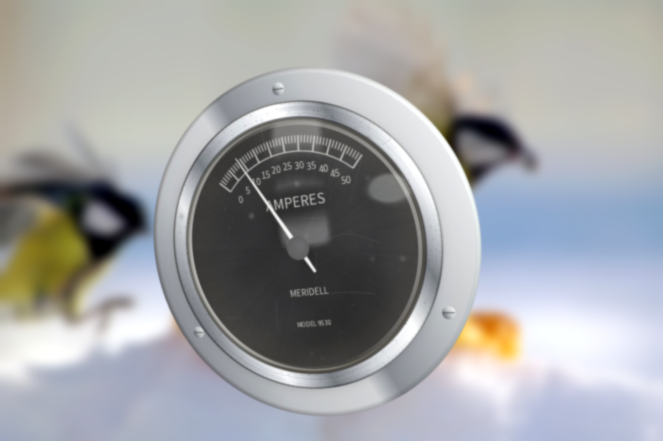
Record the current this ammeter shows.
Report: 10 A
